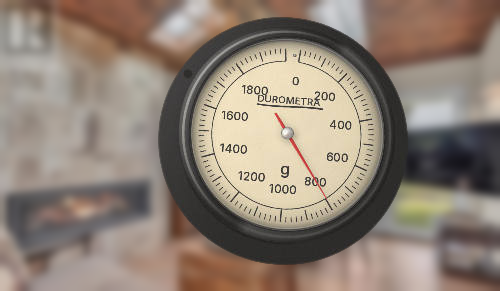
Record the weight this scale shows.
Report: 800 g
